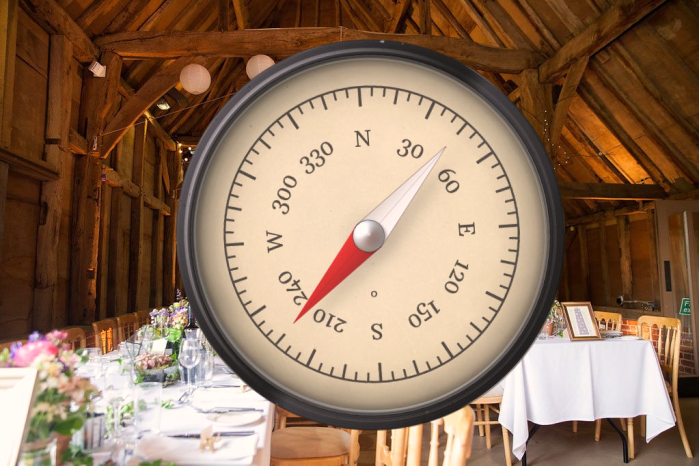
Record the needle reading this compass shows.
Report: 225 °
